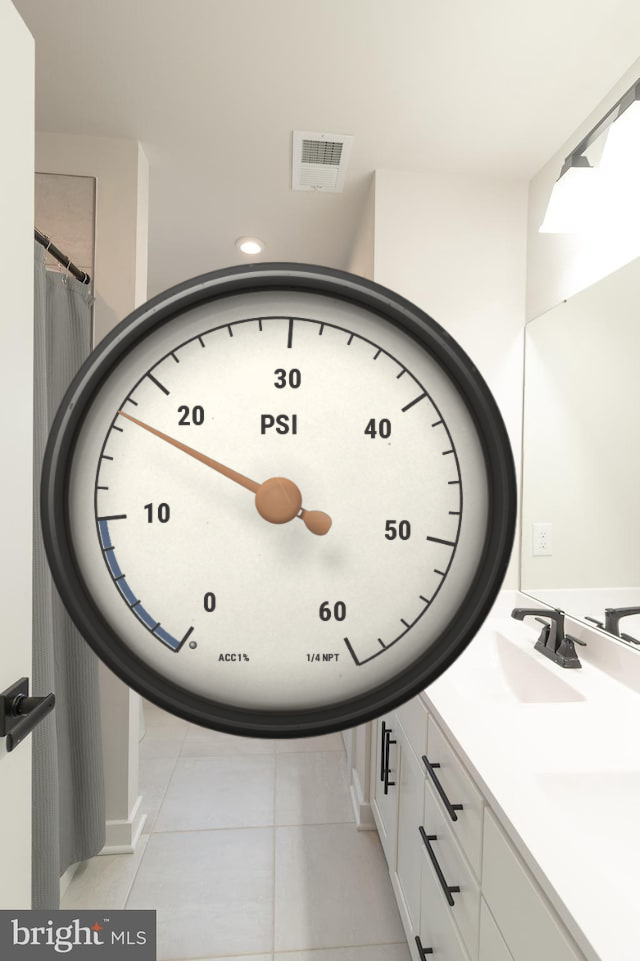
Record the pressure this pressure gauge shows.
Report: 17 psi
